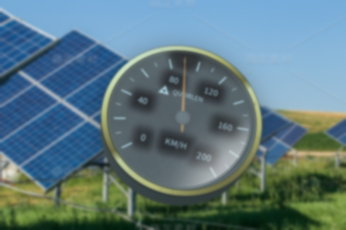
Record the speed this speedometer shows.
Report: 90 km/h
